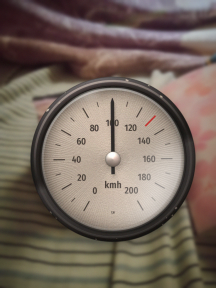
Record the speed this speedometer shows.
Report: 100 km/h
